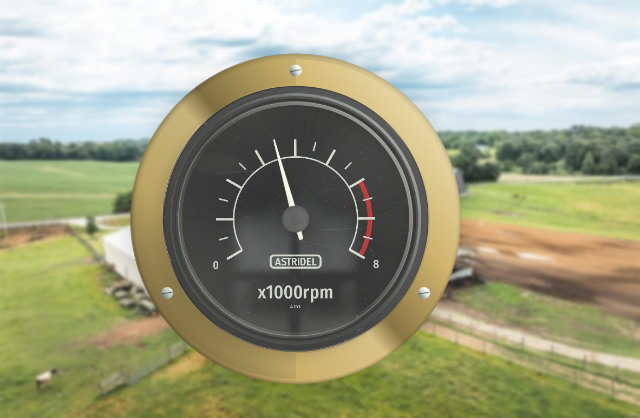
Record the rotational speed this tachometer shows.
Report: 3500 rpm
